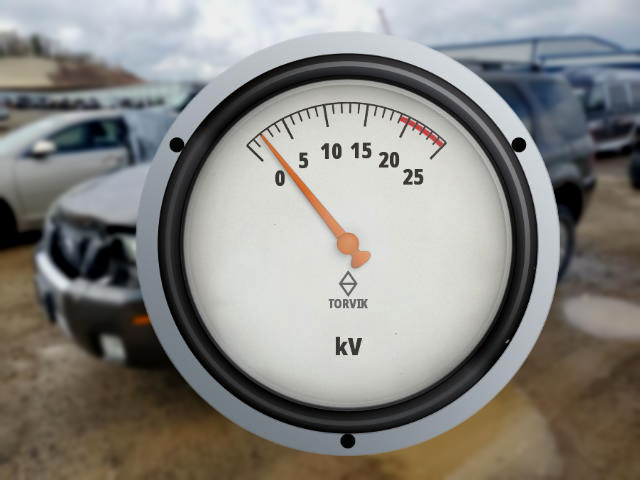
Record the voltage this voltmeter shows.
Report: 2 kV
